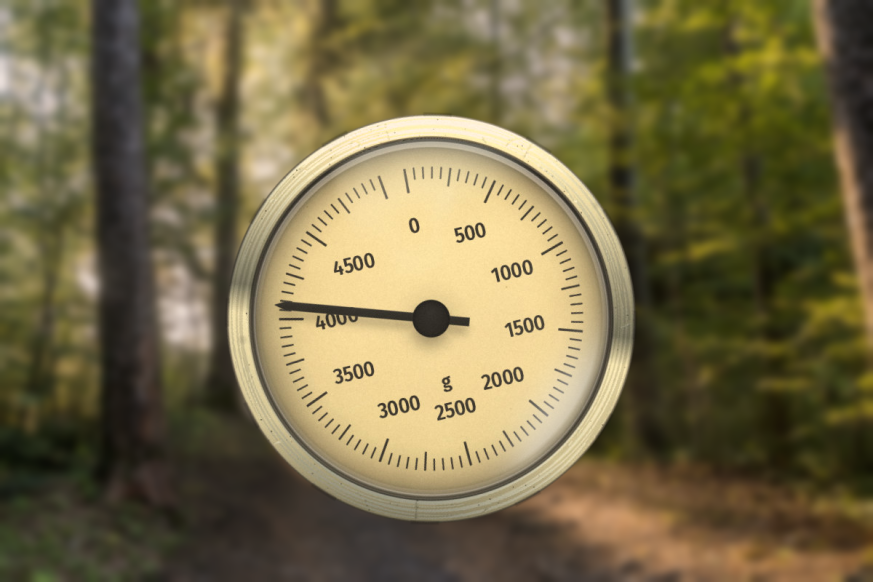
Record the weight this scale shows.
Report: 4075 g
